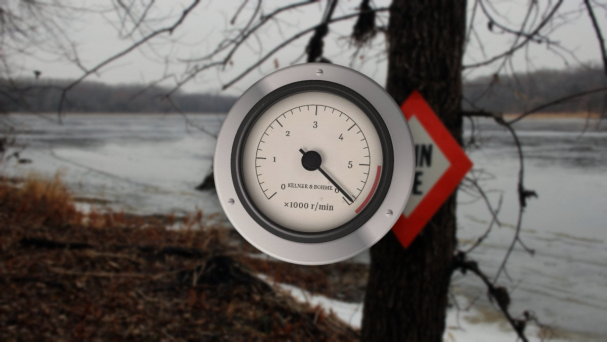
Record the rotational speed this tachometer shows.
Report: 5900 rpm
